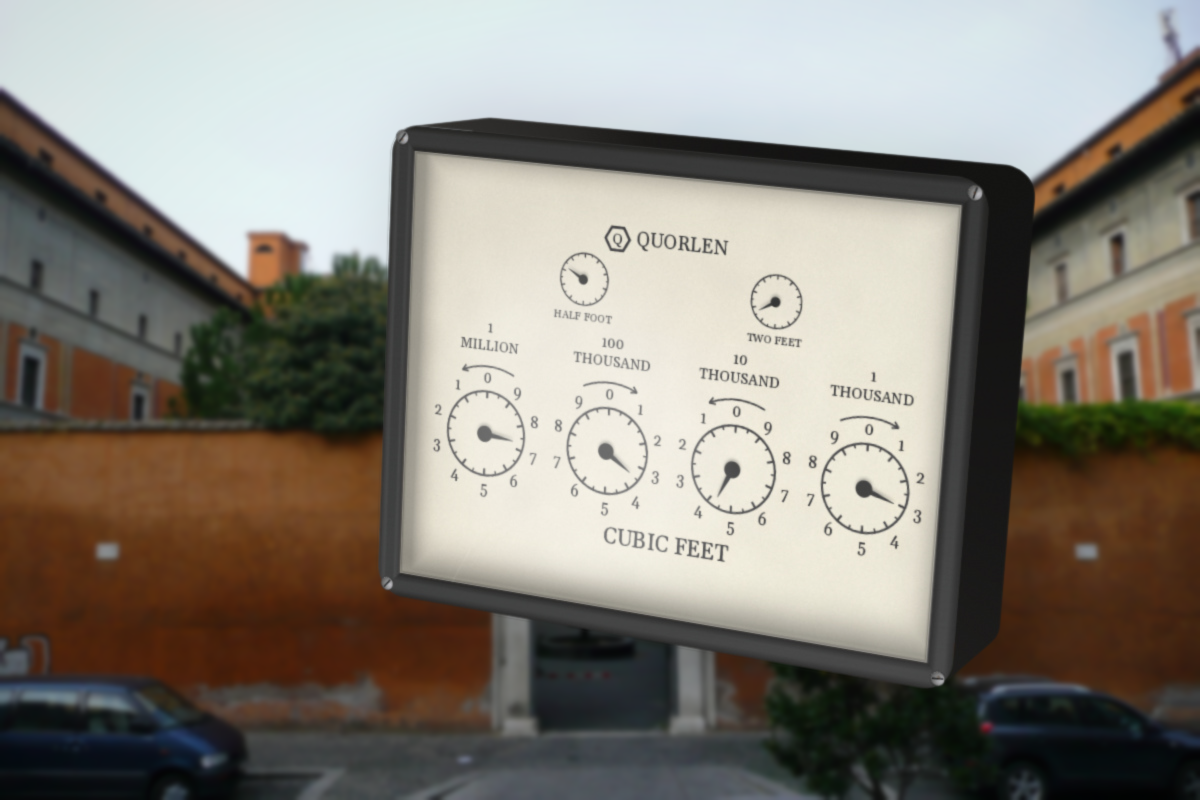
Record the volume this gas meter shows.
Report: 734300 ft³
